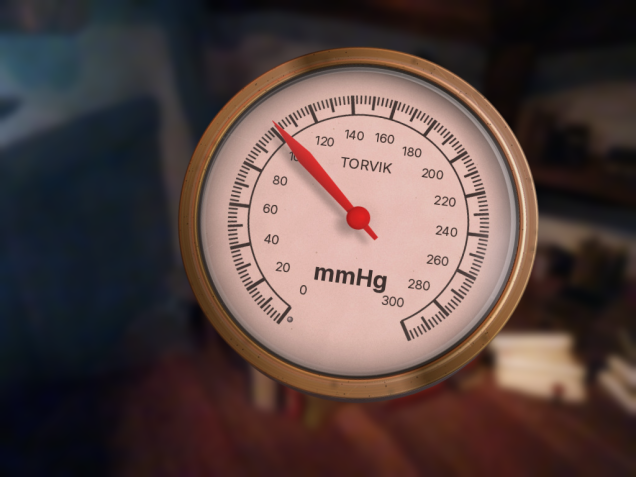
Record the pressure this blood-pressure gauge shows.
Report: 102 mmHg
